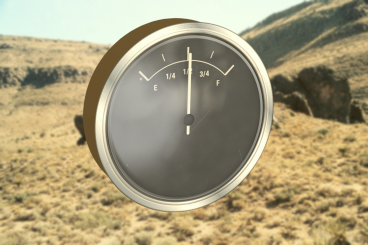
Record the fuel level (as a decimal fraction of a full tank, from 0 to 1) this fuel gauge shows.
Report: 0.5
